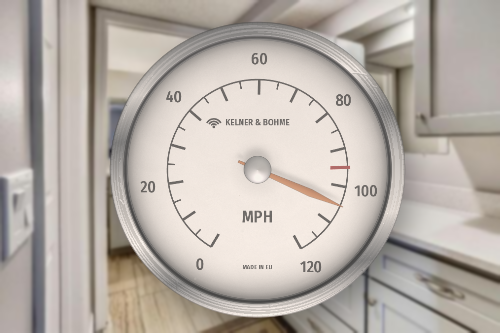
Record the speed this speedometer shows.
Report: 105 mph
